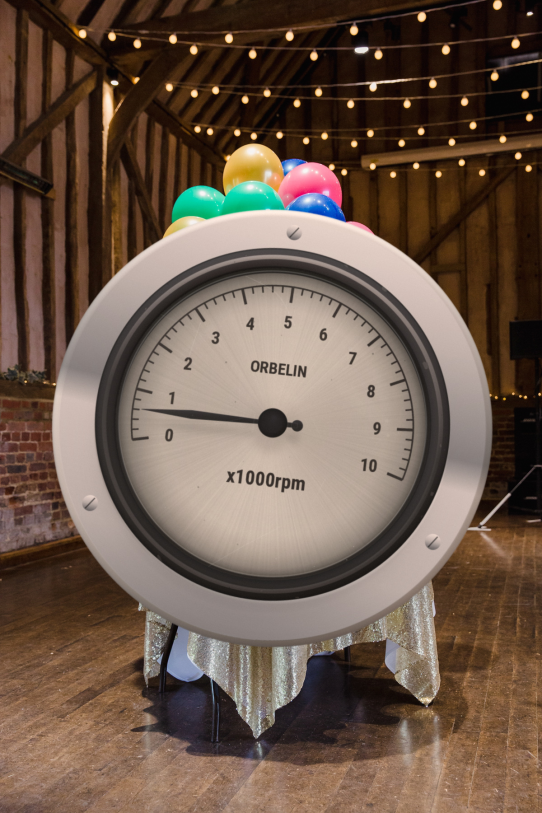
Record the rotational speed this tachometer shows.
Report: 600 rpm
